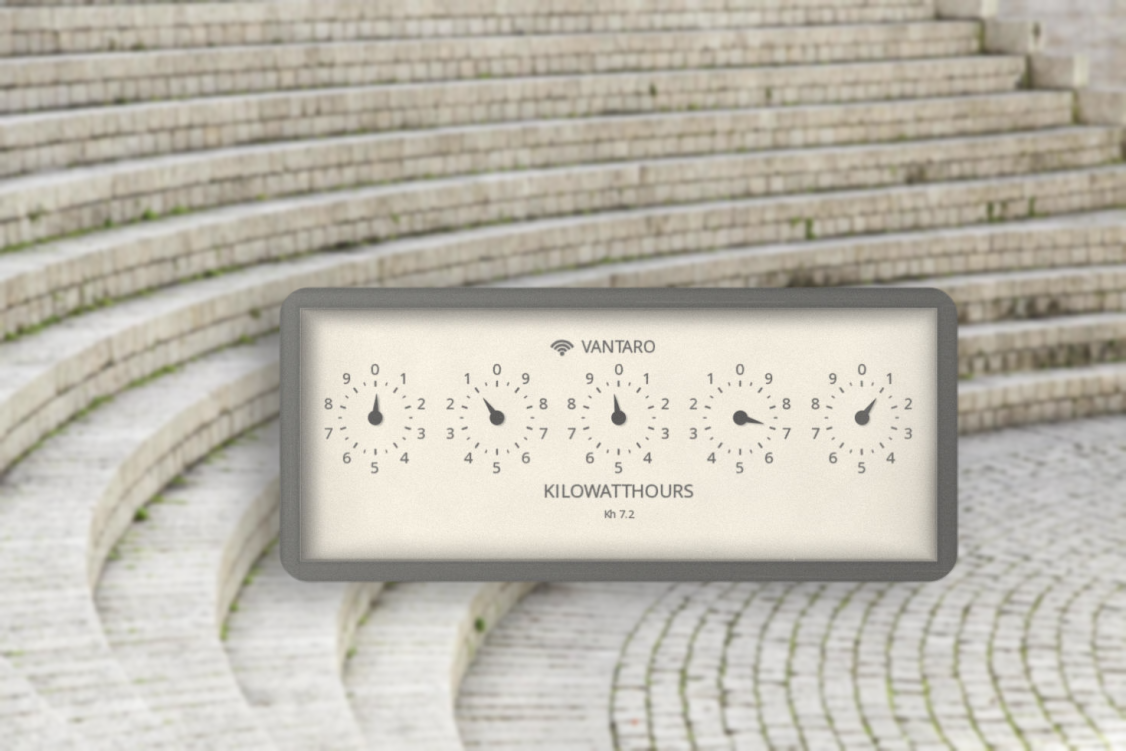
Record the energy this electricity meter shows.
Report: 971 kWh
